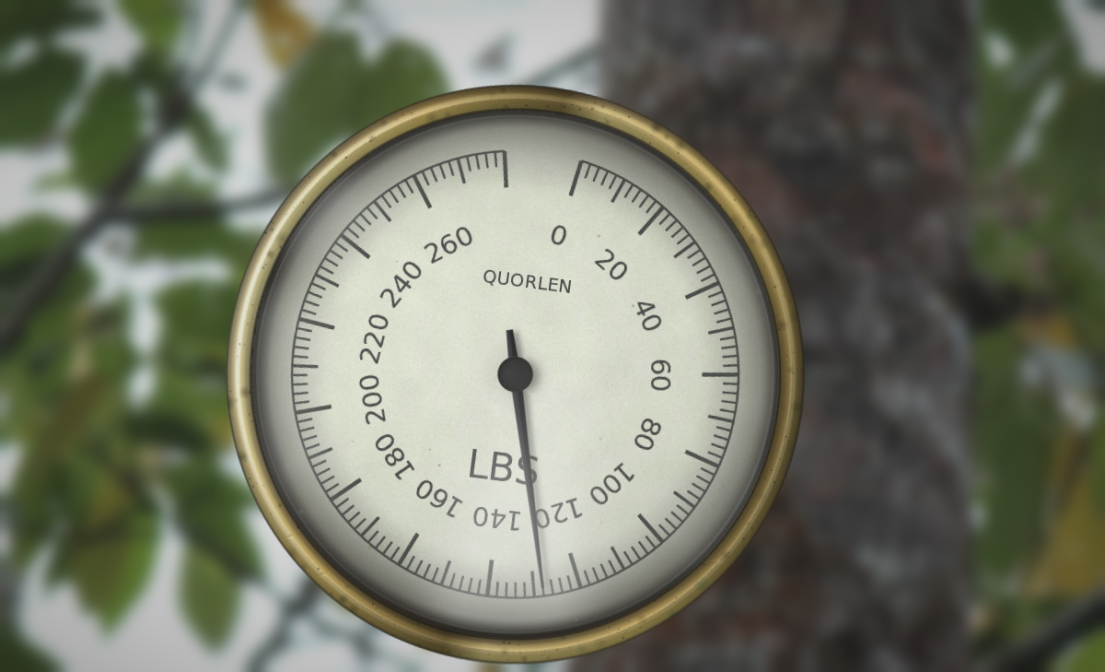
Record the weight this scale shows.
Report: 128 lb
